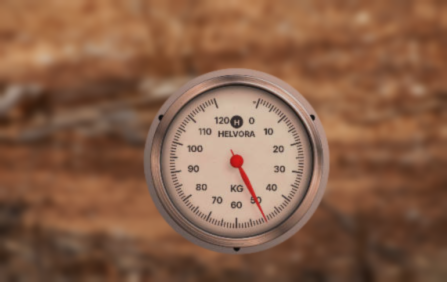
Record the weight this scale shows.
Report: 50 kg
